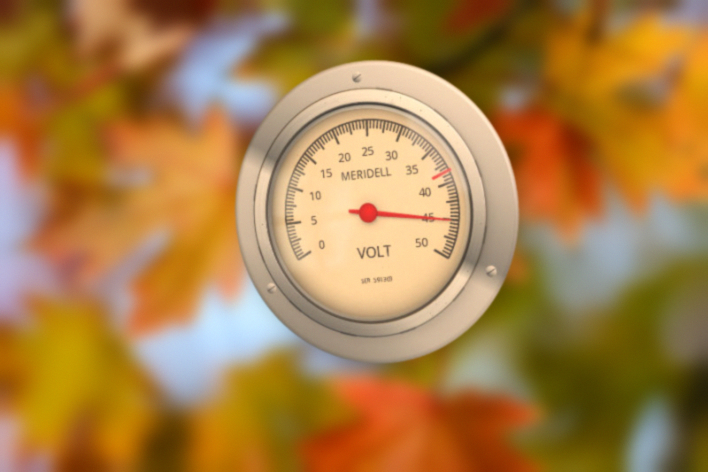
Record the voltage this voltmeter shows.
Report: 45 V
